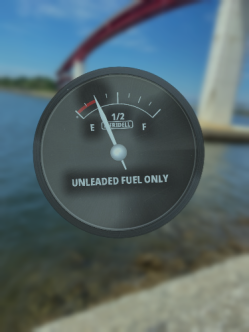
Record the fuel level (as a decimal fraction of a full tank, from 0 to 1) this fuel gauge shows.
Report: 0.25
